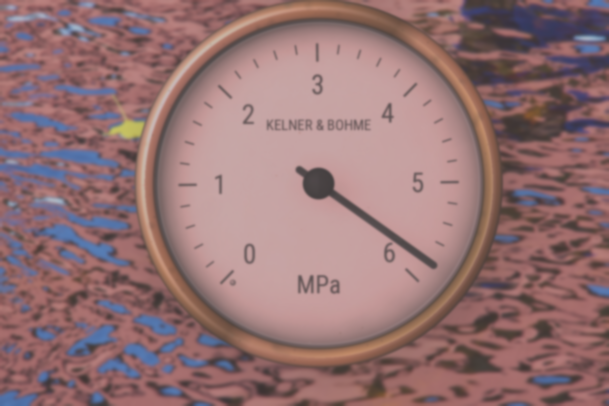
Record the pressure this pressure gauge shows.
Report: 5.8 MPa
